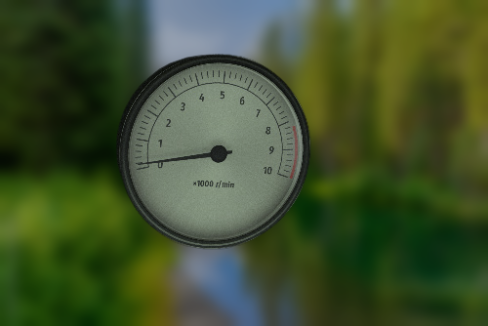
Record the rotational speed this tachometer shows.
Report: 200 rpm
